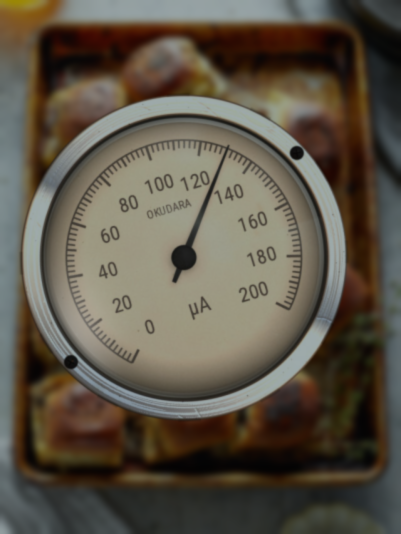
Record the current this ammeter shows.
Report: 130 µA
